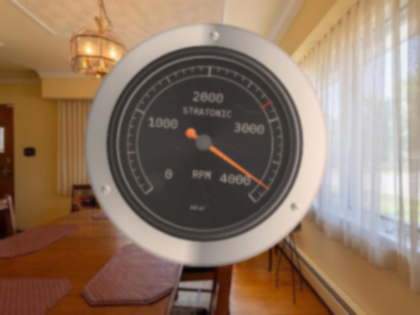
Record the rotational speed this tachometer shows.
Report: 3800 rpm
